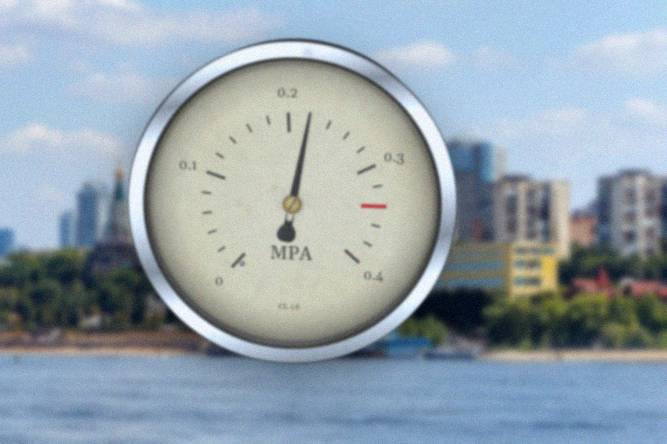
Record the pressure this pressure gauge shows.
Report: 0.22 MPa
